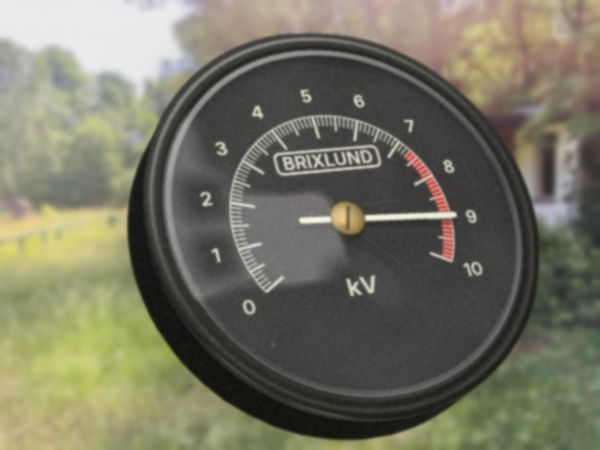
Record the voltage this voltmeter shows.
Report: 9 kV
